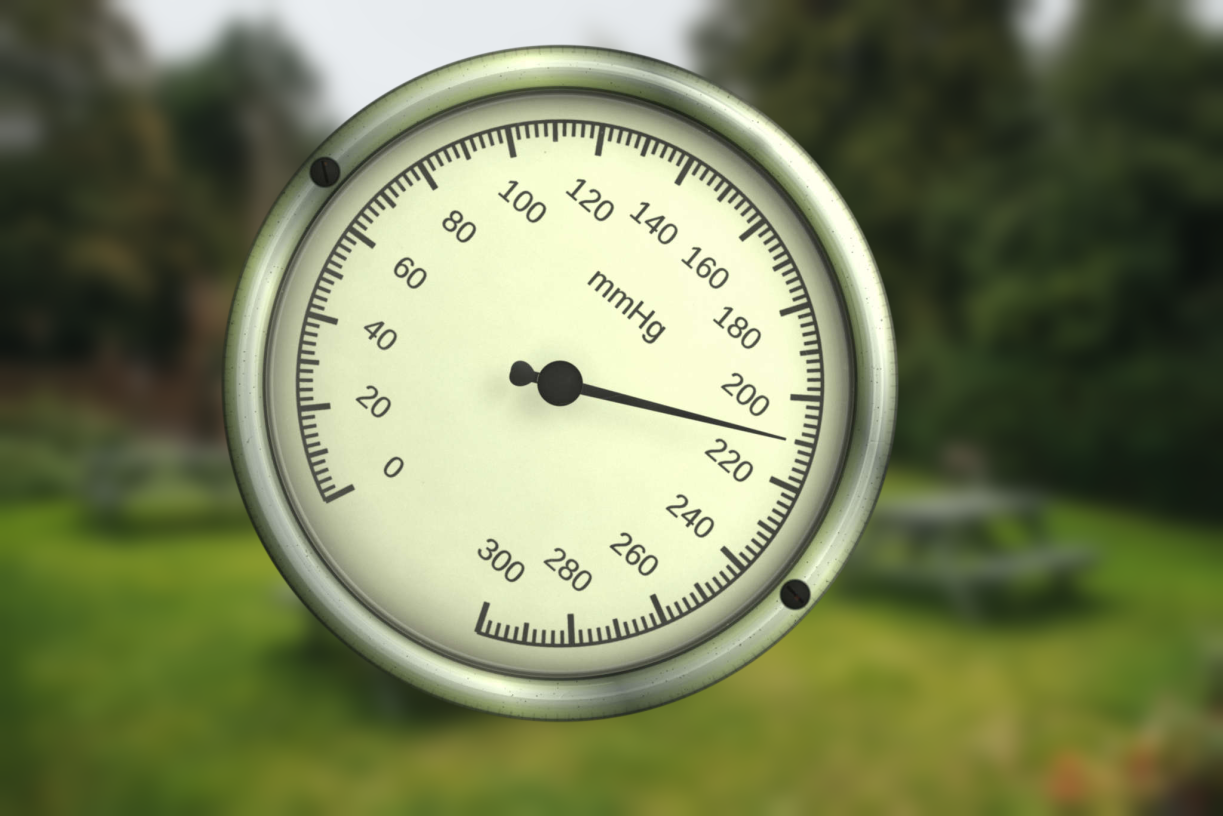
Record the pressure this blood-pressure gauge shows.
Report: 210 mmHg
